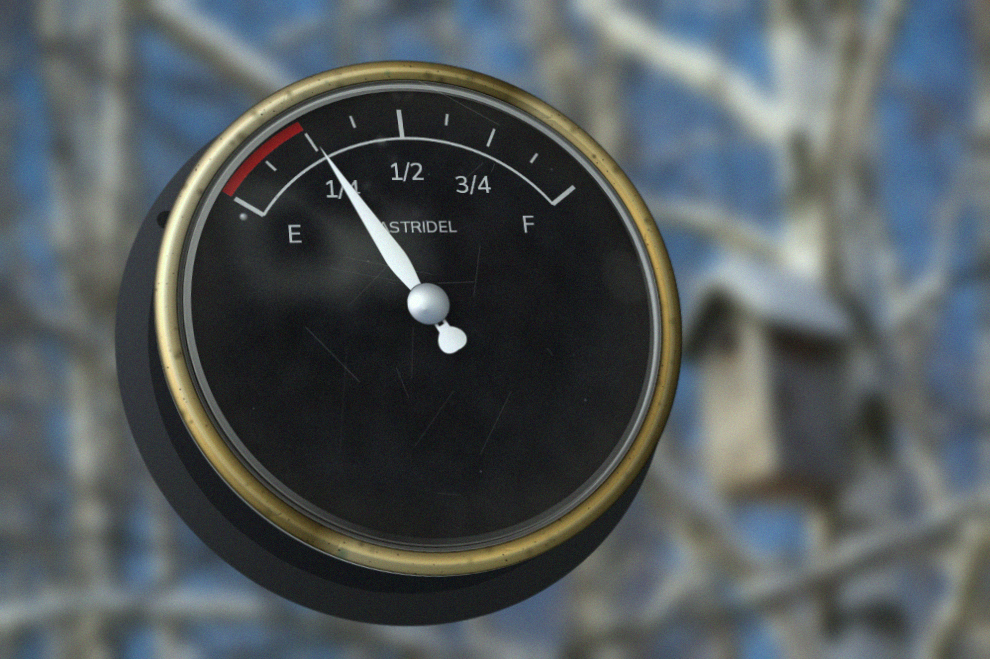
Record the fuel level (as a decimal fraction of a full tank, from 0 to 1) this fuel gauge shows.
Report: 0.25
